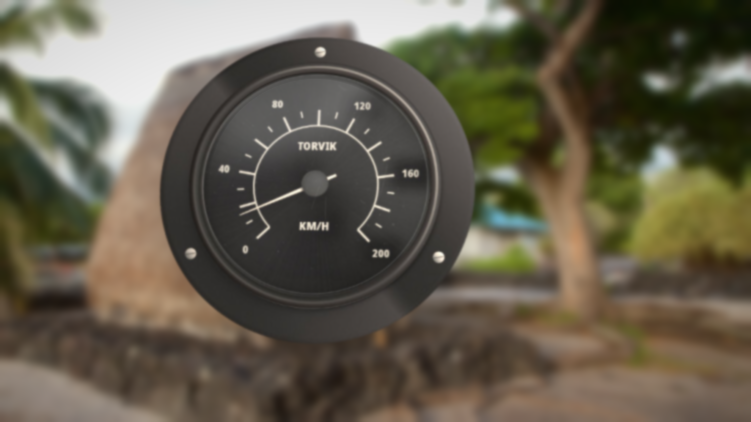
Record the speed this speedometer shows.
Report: 15 km/h
